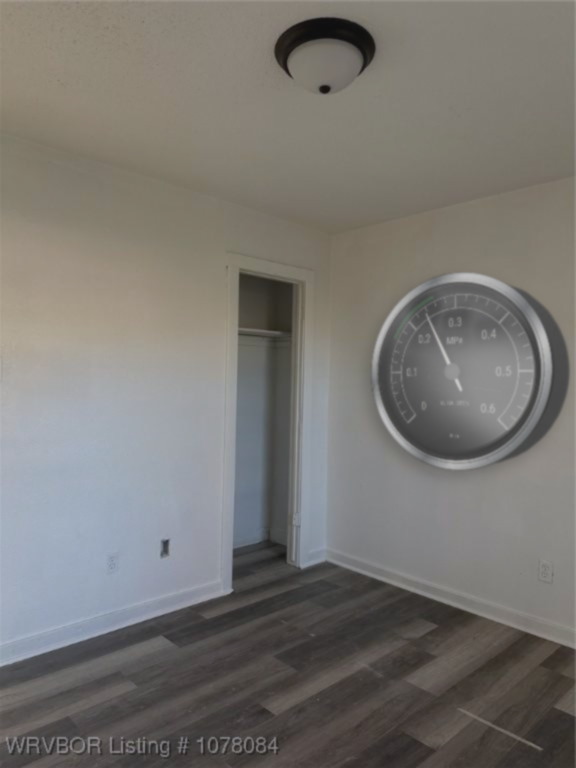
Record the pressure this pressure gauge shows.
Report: 0.24 MPa
